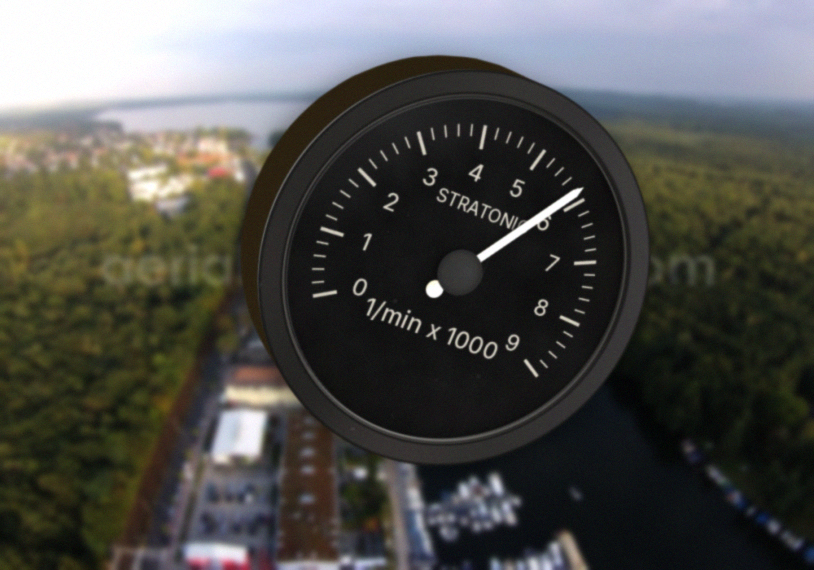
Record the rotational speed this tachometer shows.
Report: 5800 rpm
